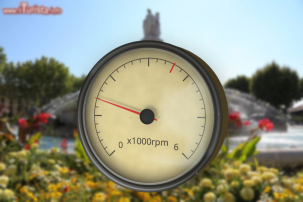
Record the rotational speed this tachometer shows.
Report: 1400 rpm
